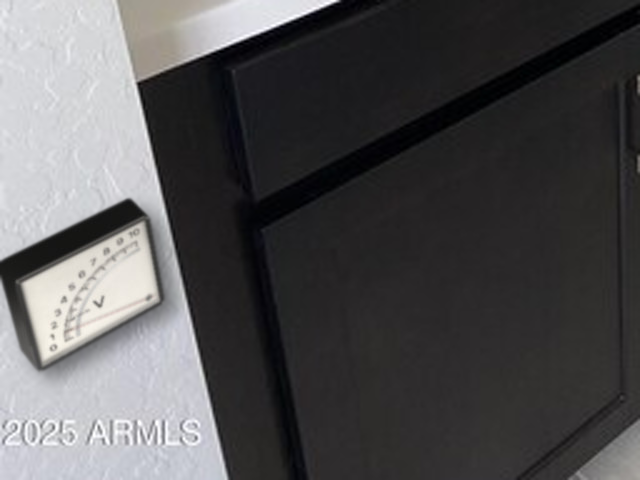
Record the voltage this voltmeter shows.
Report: 1 V
